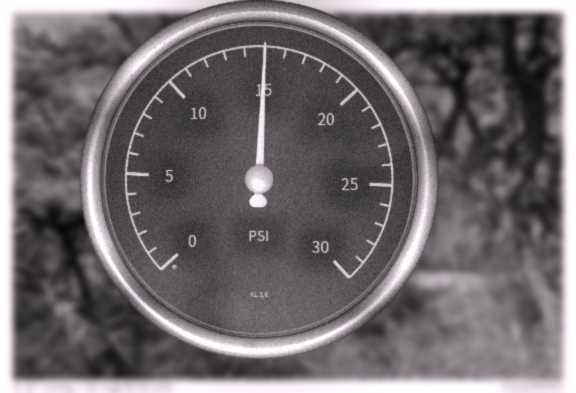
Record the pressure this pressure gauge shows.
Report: 15 psi
